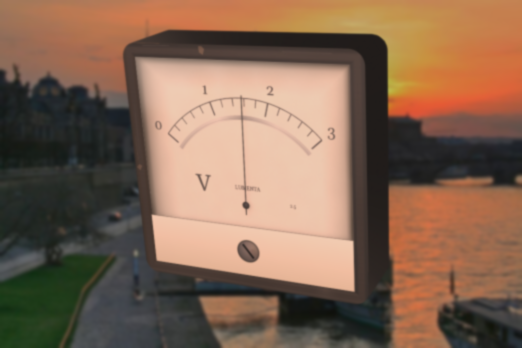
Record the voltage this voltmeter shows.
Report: 1.6 V
